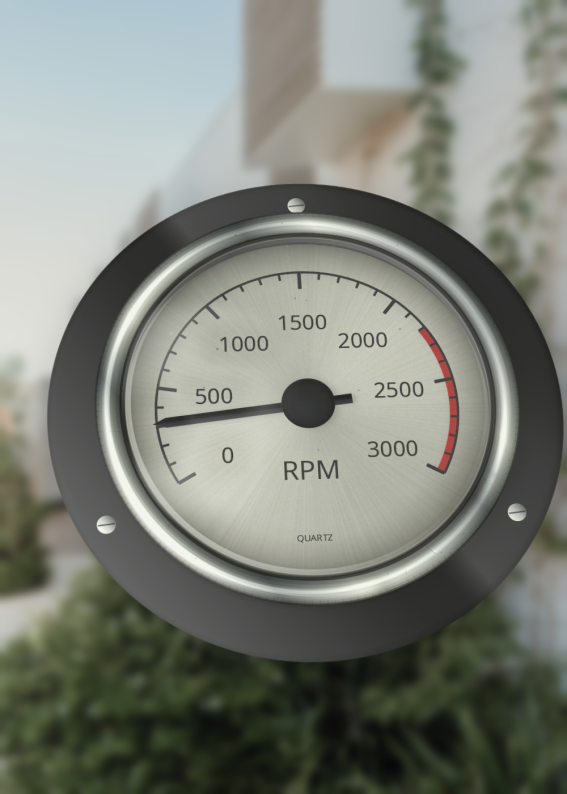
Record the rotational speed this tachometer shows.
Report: 300 rpm
